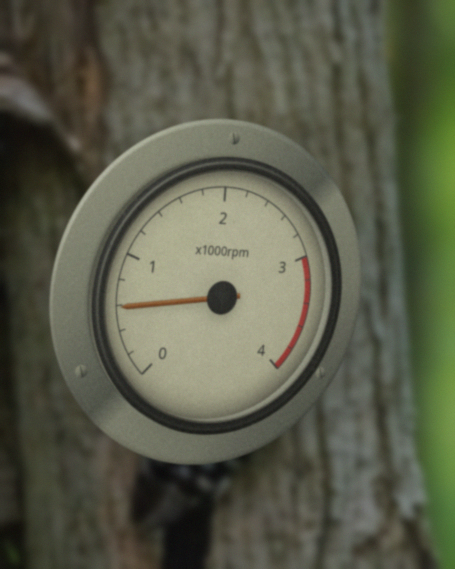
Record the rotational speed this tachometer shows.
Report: 600 rpm
